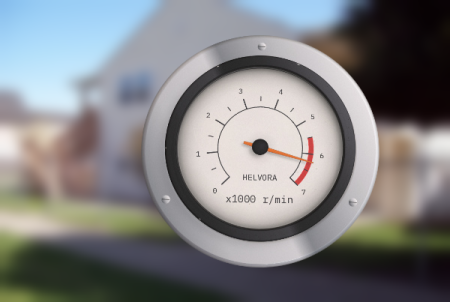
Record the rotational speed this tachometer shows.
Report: 6250 rpm
